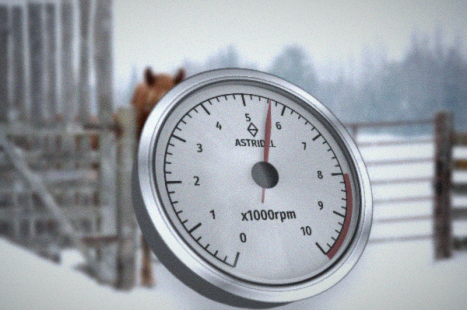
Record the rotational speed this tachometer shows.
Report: 5600 rpm
